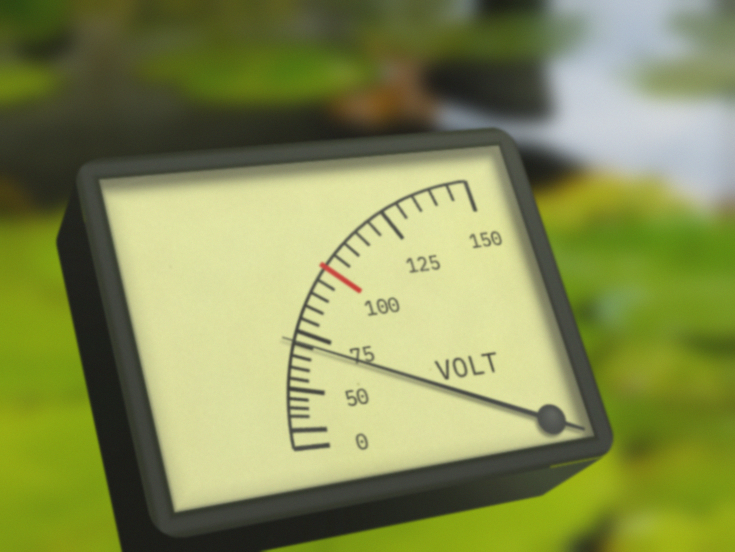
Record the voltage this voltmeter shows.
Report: 70 V
